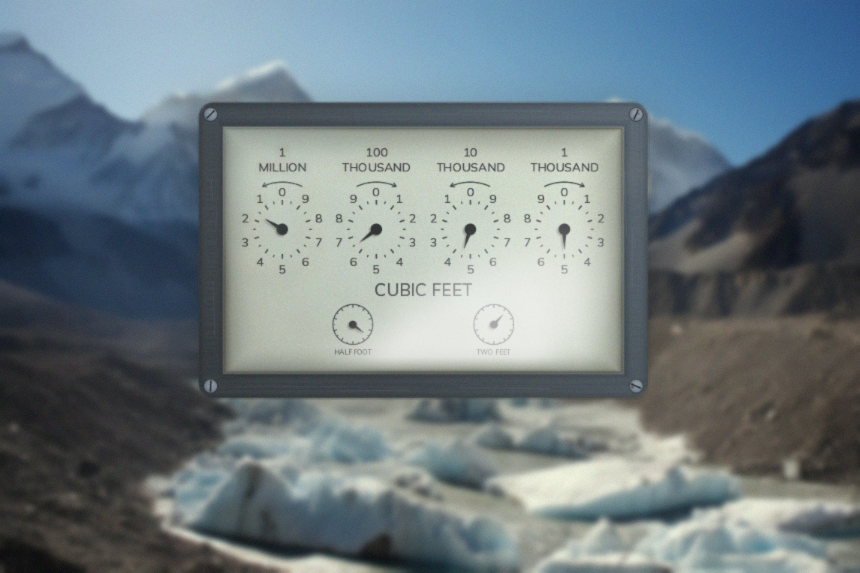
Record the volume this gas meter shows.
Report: 164500 ft³
